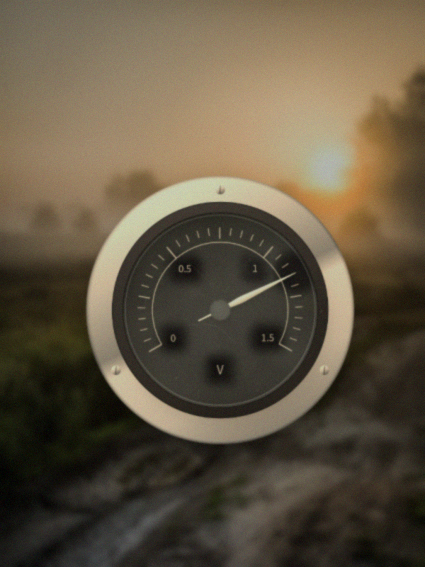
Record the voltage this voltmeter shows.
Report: 1.15 V
